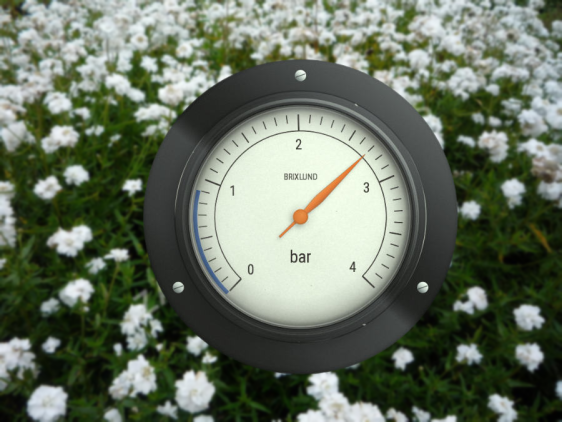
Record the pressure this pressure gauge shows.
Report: 2.7 bar
